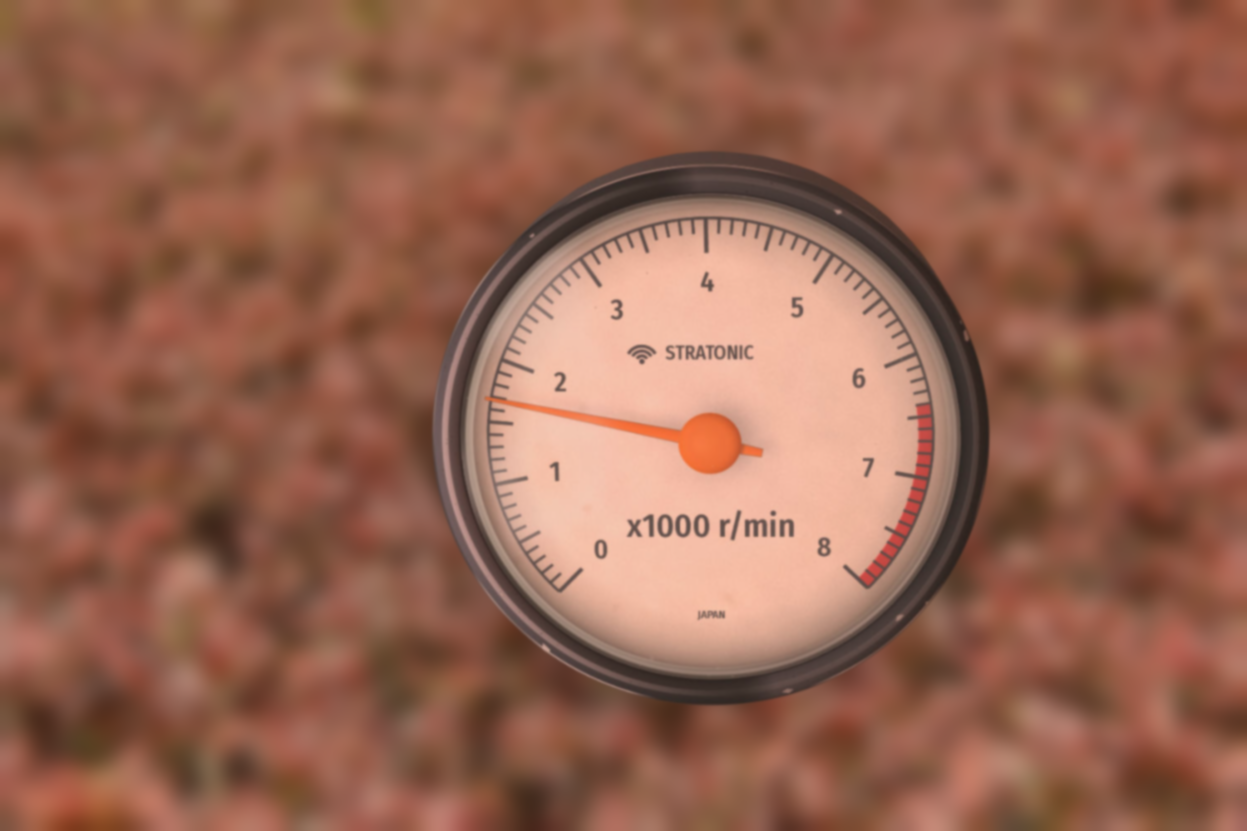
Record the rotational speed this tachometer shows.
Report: 1700 rpm
